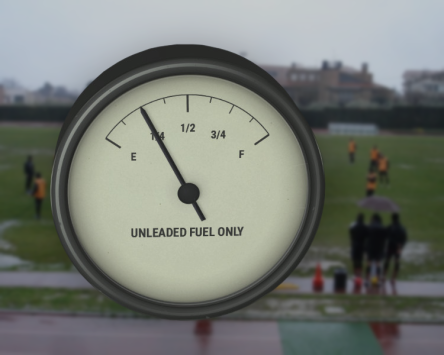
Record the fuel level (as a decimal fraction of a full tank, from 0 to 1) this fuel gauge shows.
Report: 0.25
